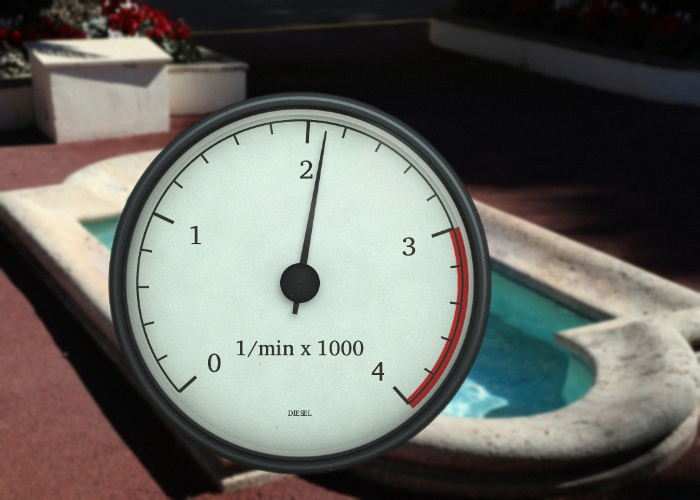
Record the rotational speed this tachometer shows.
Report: 2100 rpm
